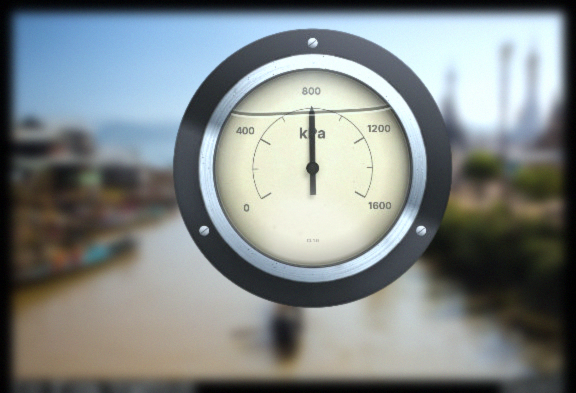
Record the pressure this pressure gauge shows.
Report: 800 kPa
